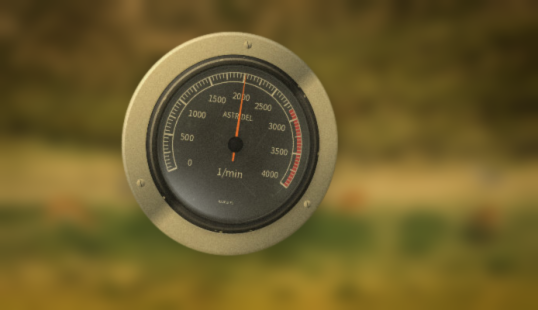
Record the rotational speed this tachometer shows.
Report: 2000 rpm
